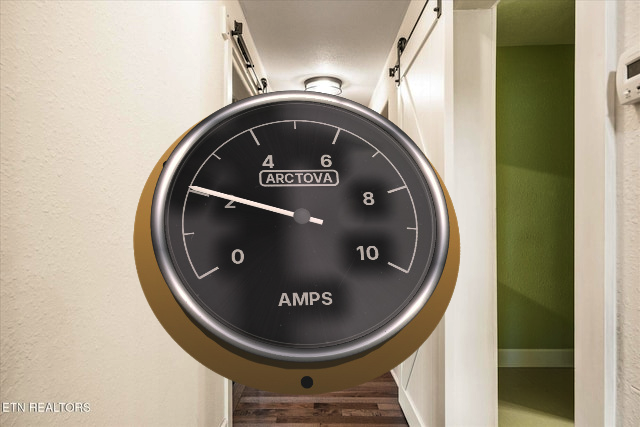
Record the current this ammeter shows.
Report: 2 A
